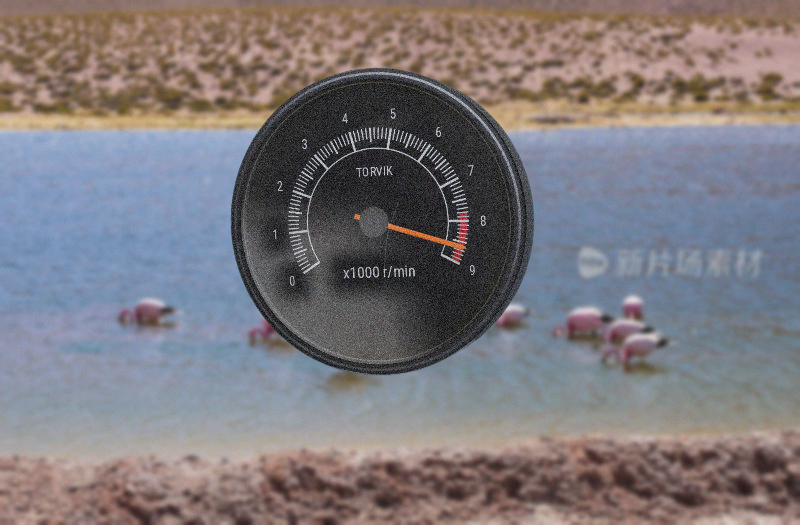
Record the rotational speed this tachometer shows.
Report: 8600 rpm
